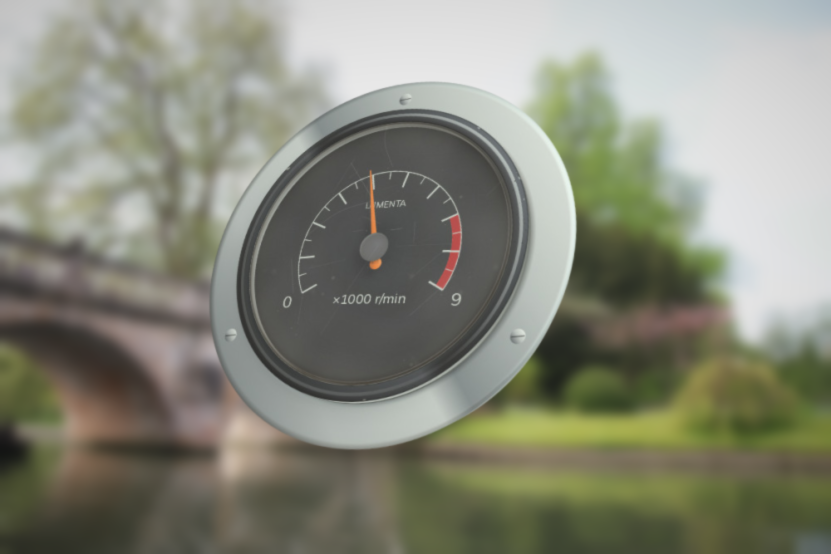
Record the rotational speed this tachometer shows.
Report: 4000 rpm
